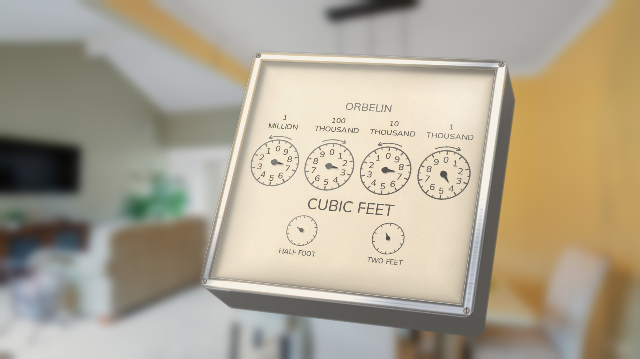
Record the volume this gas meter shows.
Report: 727400 ft³
